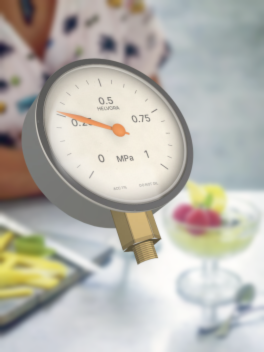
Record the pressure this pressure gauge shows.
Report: 0.25 MPa
